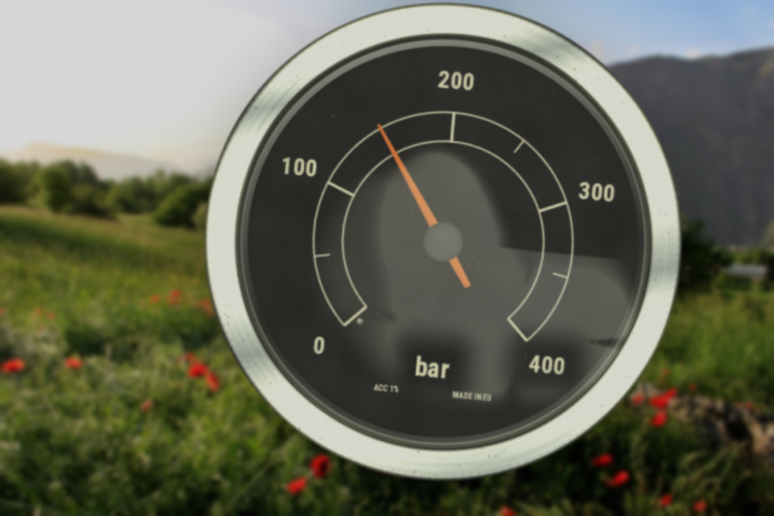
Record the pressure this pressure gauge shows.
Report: 150 bar
